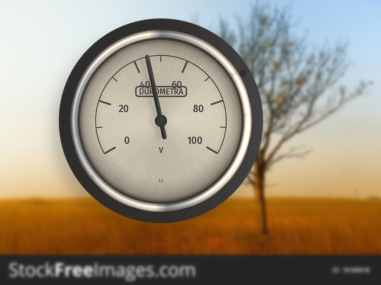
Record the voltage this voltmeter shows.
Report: 45 V
